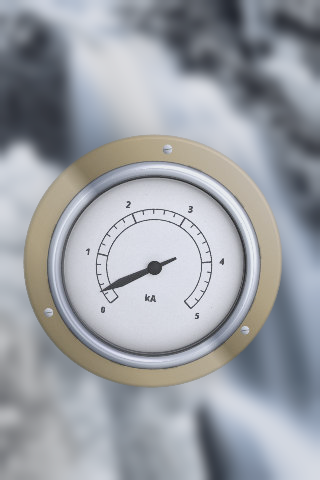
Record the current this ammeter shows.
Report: 0.3 kA
